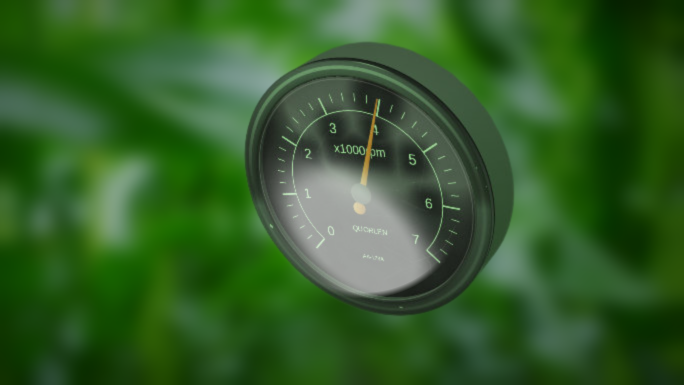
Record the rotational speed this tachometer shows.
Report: 4000 rpm
